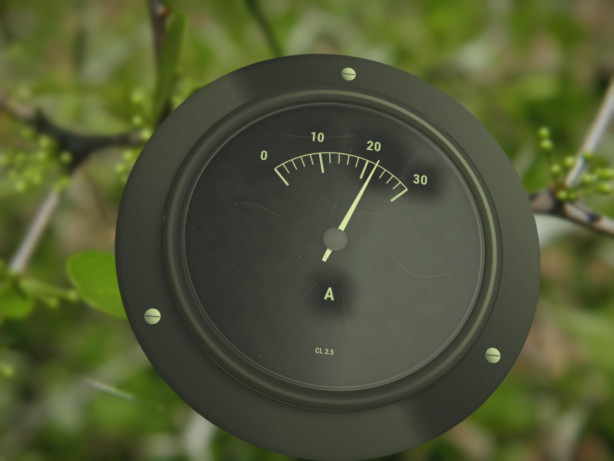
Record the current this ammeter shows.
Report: 22 A
